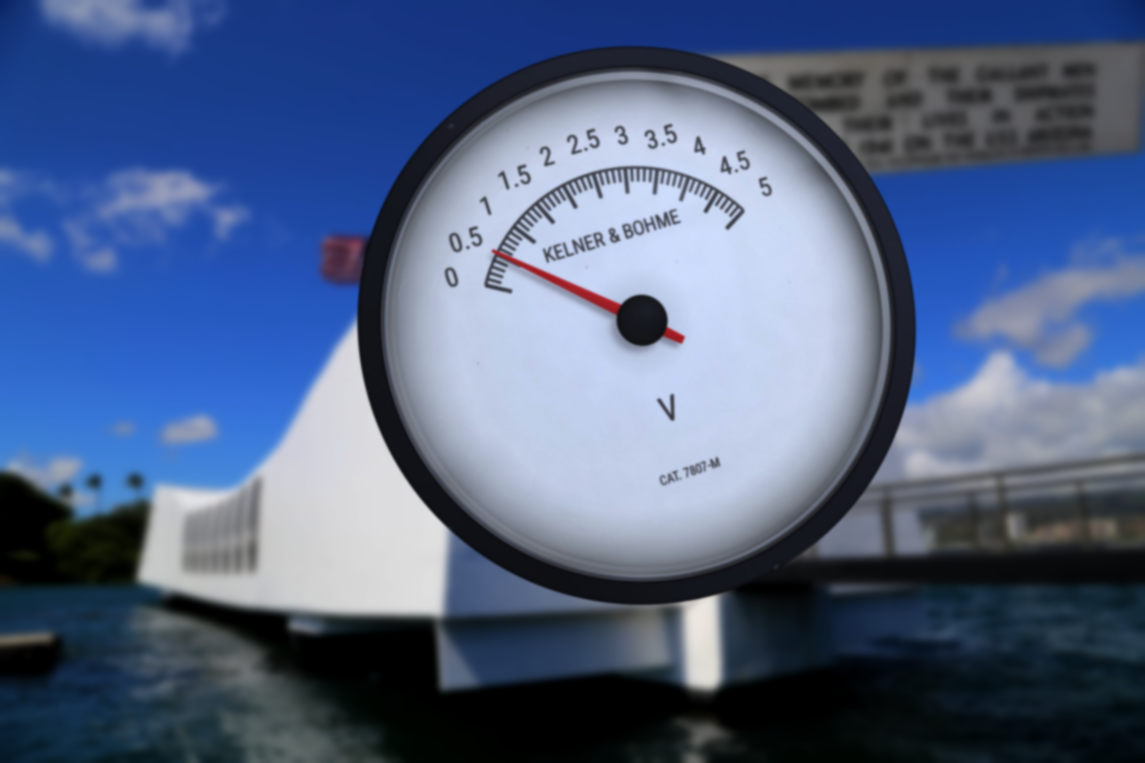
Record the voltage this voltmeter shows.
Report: 0.5 V
